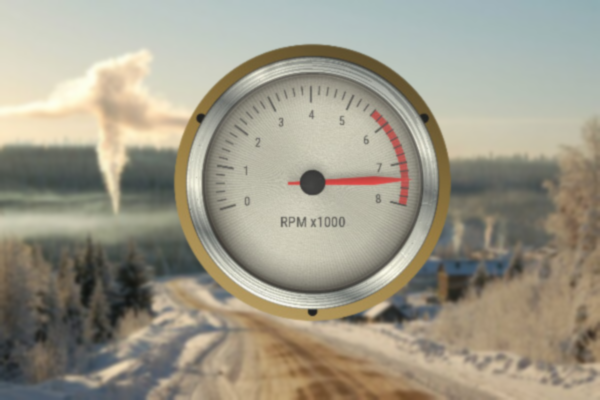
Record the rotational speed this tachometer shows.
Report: 7400 rpm
